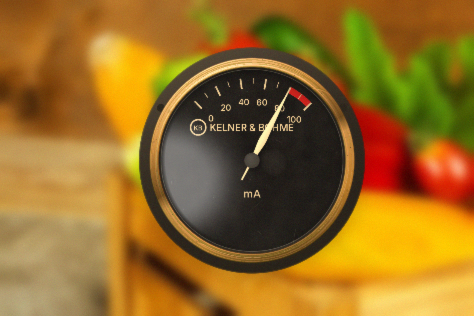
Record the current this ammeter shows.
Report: 80 mA
